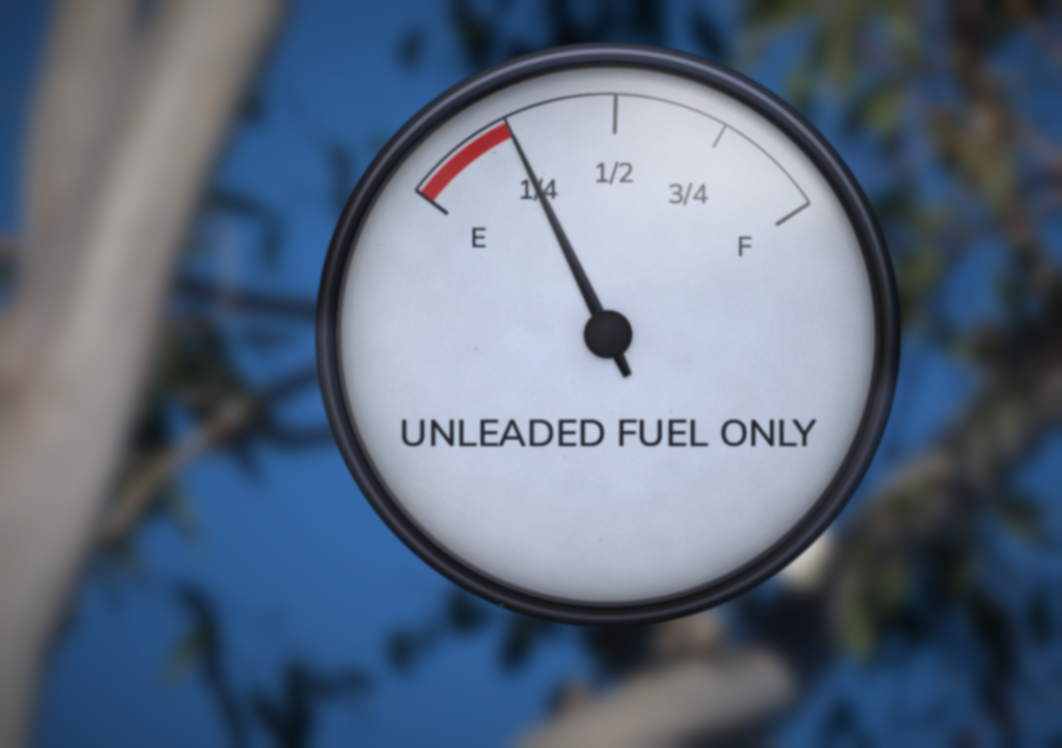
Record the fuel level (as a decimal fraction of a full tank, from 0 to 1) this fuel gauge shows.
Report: 0.25
